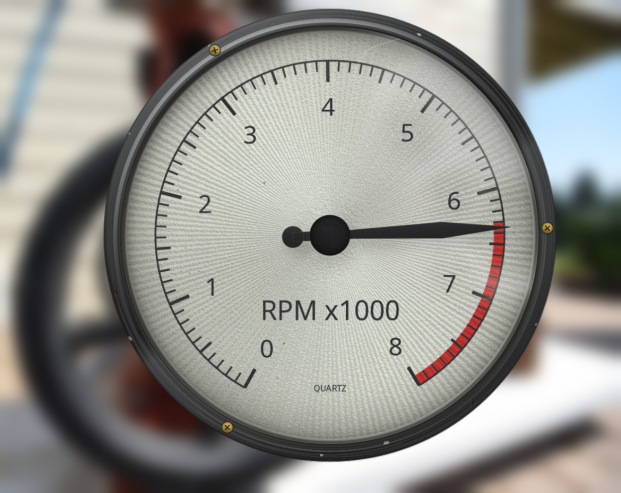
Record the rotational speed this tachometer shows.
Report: 6350 rpm
